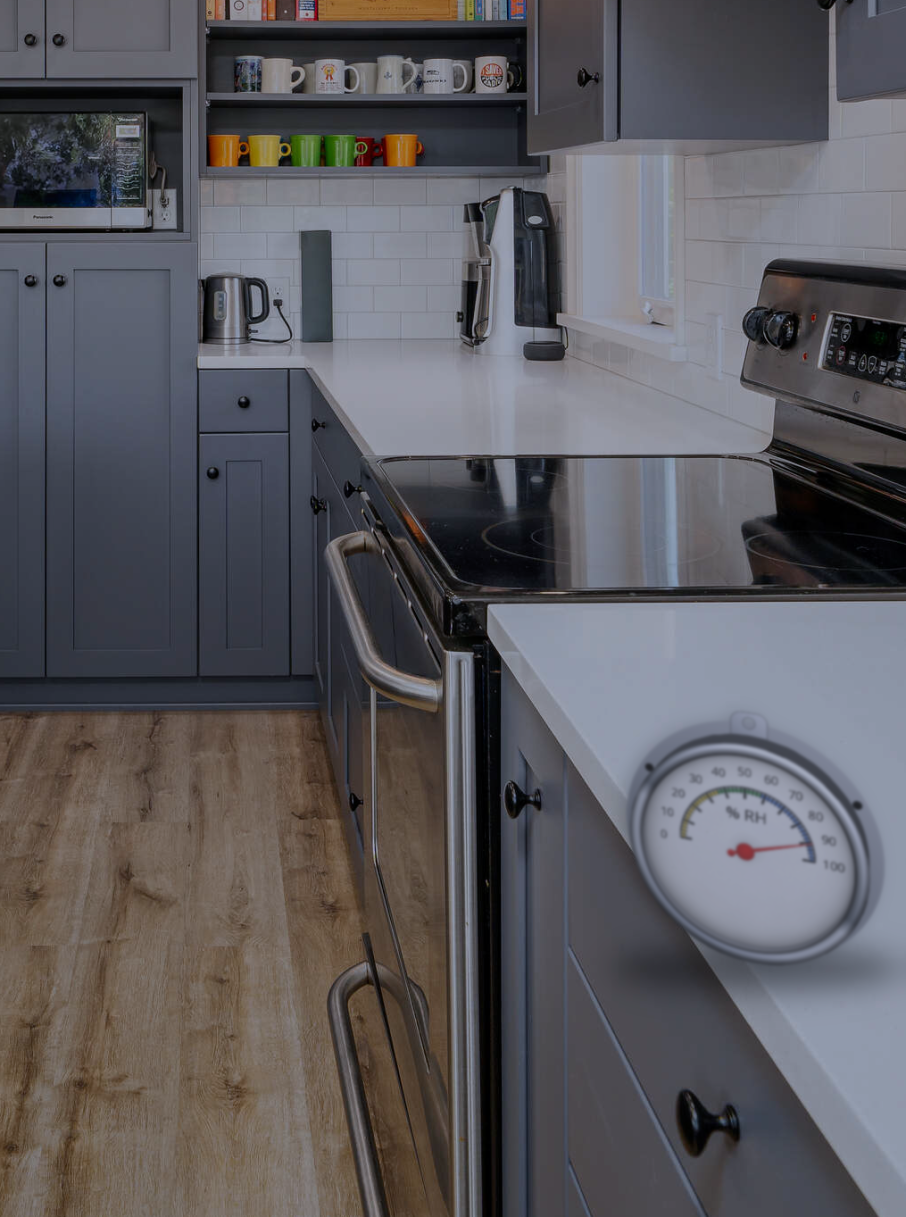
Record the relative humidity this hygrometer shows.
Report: 90 %
